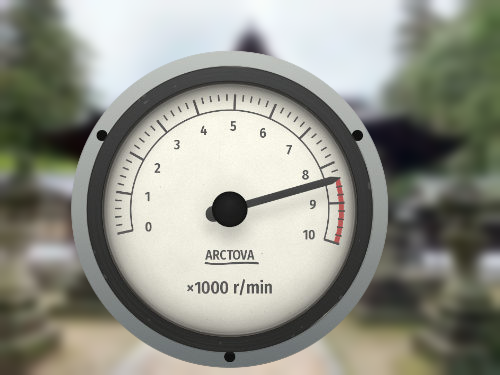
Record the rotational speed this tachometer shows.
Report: 8400 rpm
